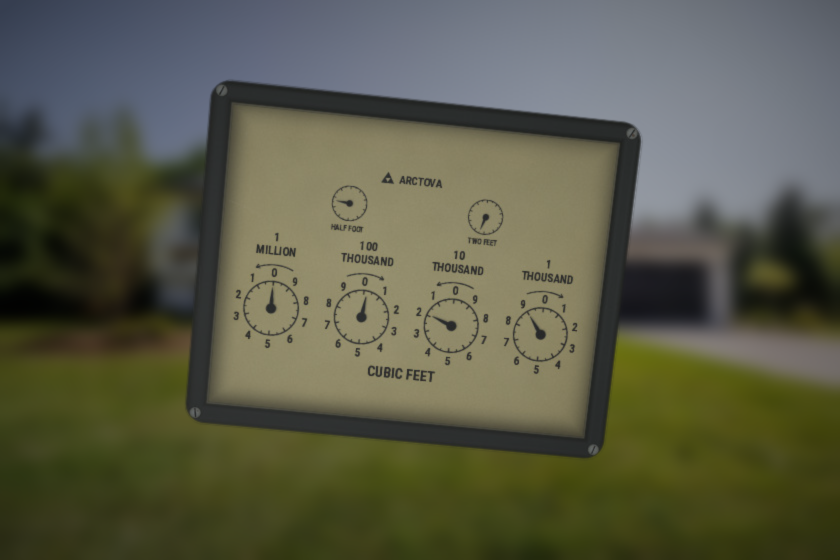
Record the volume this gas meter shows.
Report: 1900 ft³
